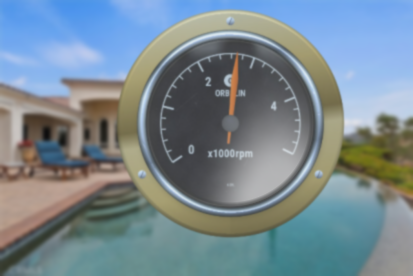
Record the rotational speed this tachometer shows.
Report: 2700 rpm
